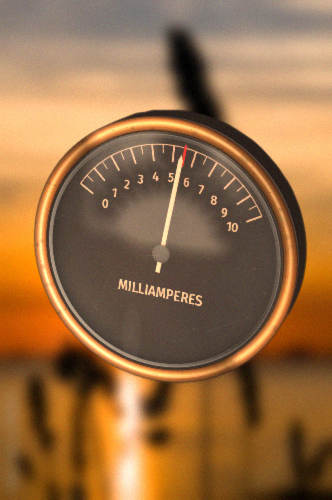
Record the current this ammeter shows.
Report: 5.5 mA
